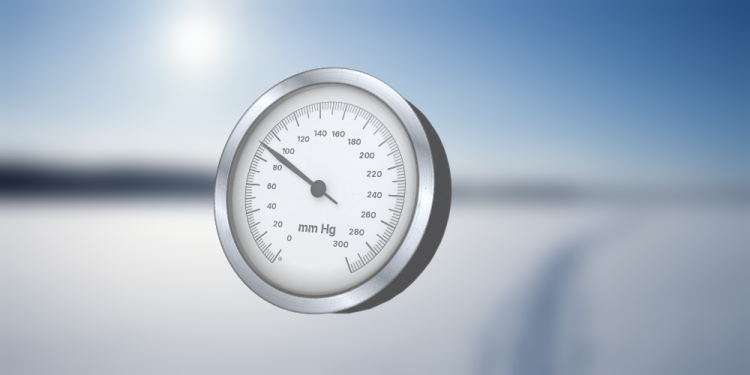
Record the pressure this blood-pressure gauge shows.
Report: 90 mmHg
